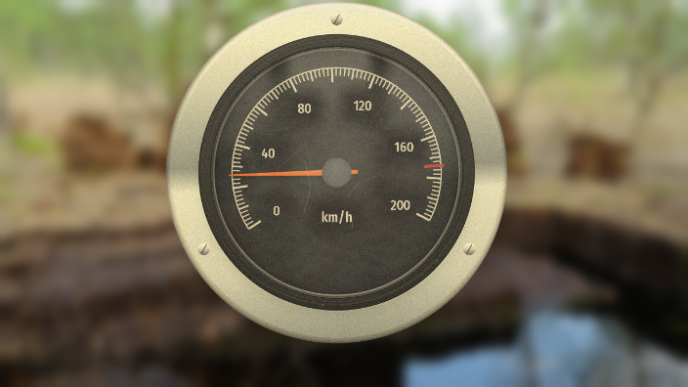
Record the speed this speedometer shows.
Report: 26 km/h
